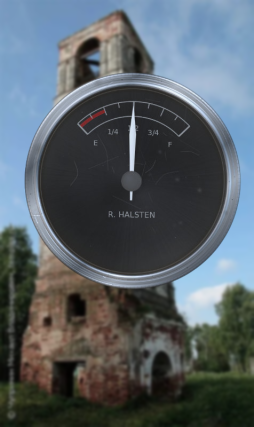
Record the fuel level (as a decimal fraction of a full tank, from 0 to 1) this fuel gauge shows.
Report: 0.5
